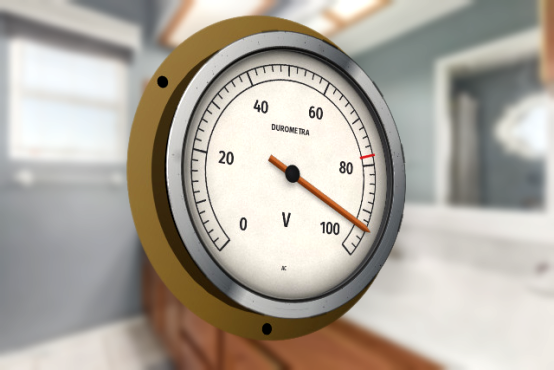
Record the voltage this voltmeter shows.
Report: 94 V
